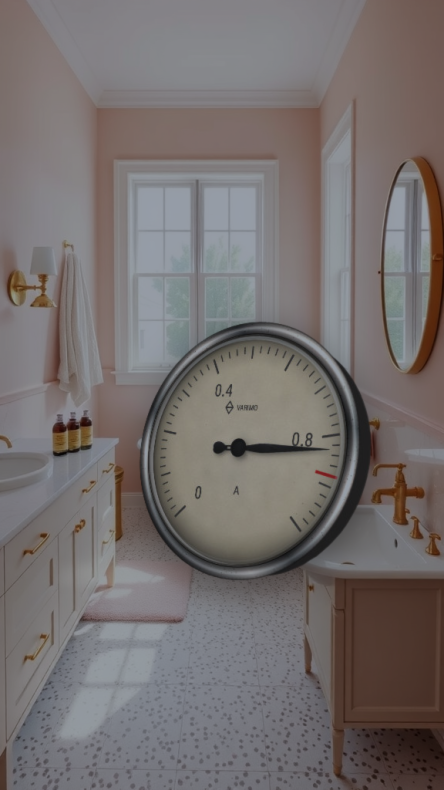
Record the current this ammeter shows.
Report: 0.83 A
